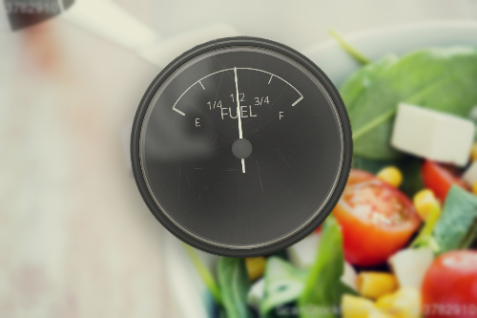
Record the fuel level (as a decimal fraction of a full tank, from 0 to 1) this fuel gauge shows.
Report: 0.5
